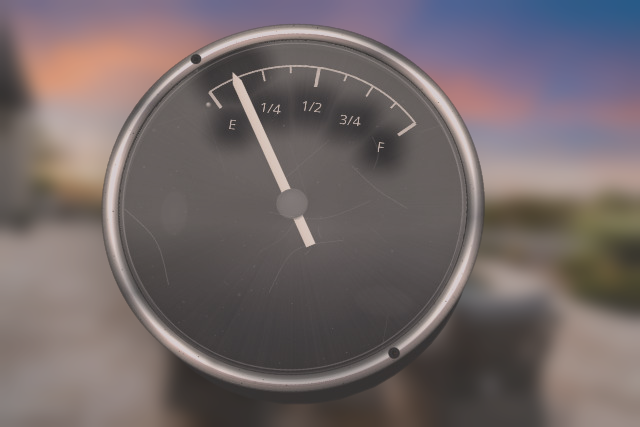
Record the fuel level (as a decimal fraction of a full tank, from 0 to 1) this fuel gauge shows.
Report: 0.125
